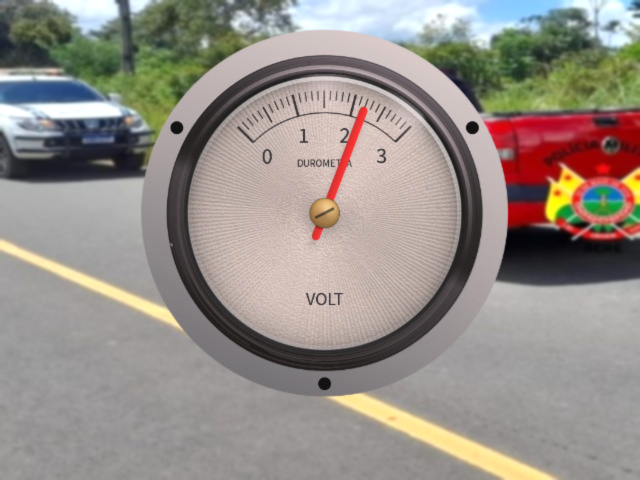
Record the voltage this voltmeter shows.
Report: 2.2 V
